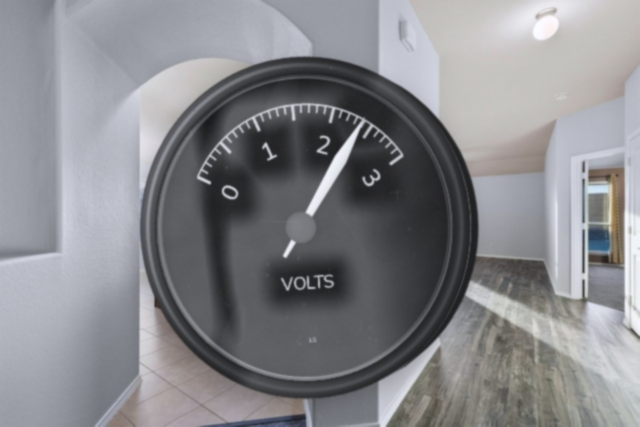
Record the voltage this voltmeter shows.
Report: 2.4 V
